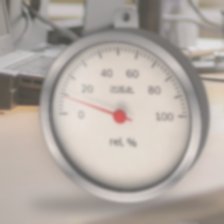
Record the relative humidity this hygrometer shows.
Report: 10 %
